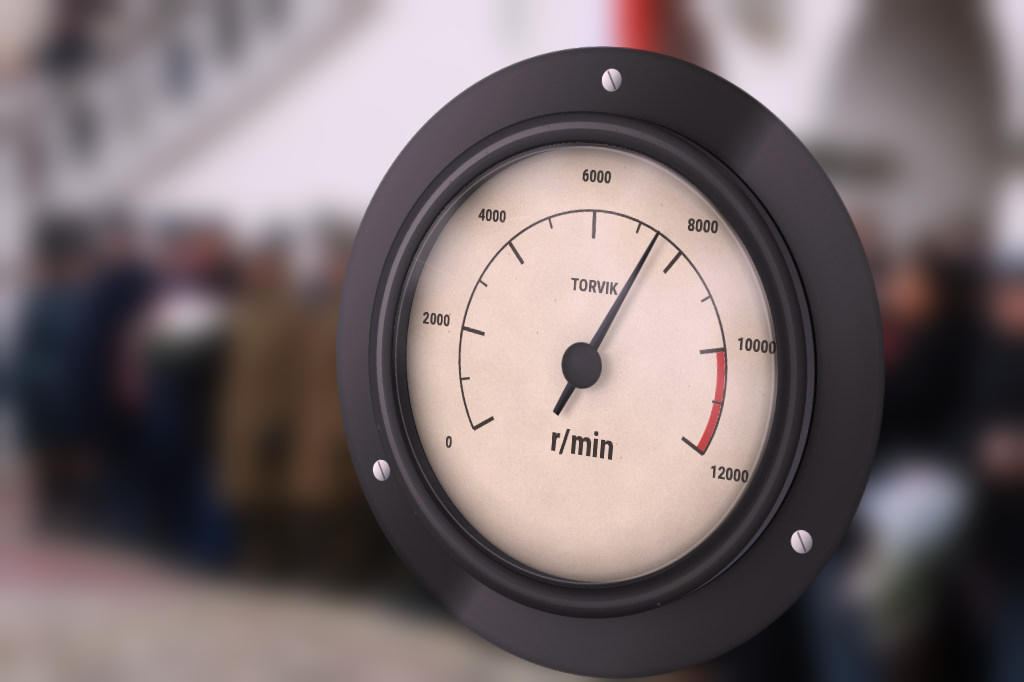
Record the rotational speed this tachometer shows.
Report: 7500 rpm
